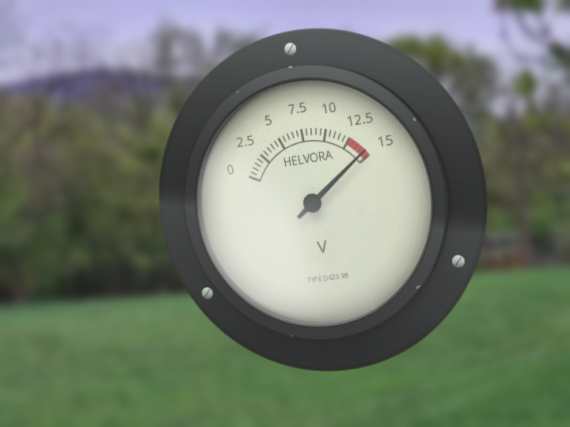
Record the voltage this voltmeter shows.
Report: 14.5 V
